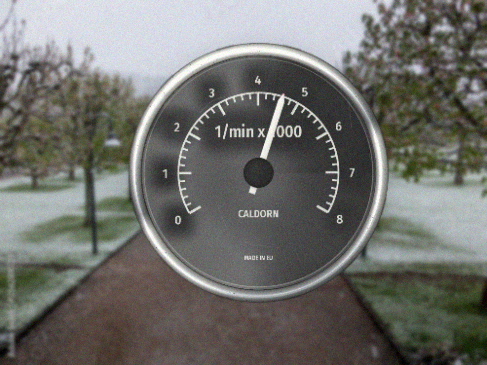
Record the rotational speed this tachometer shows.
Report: 4600 rpm
